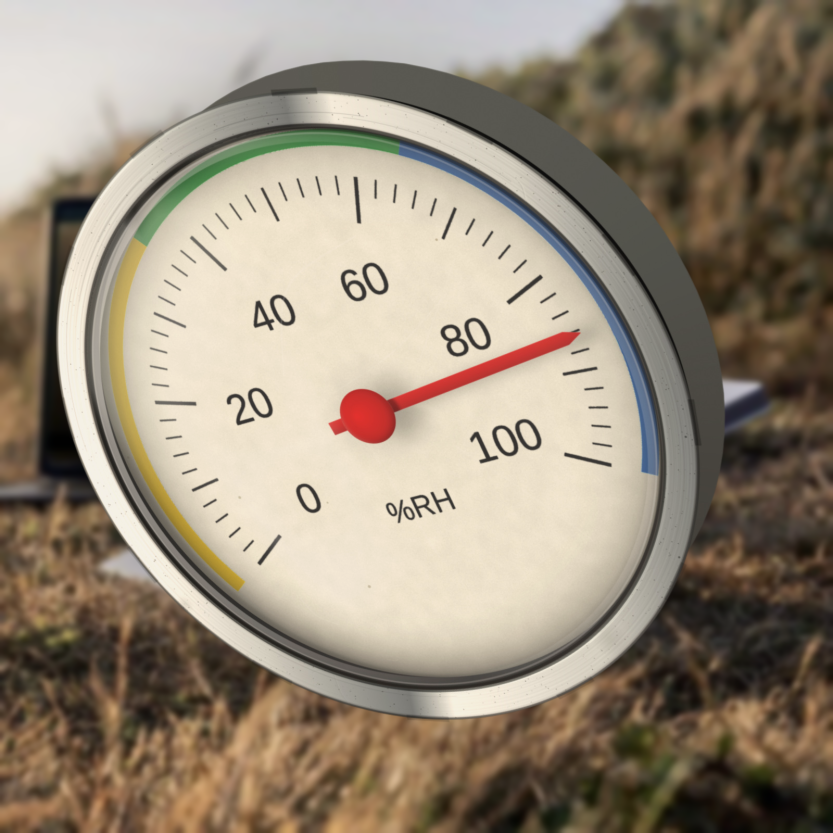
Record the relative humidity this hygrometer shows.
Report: 86 %
